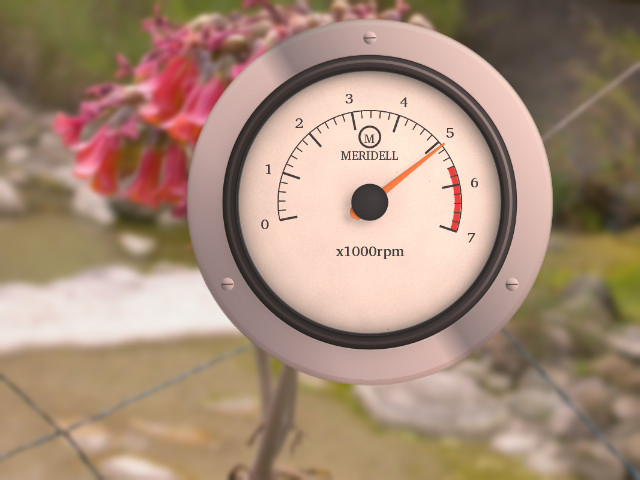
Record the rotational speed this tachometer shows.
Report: 5100 rpm
